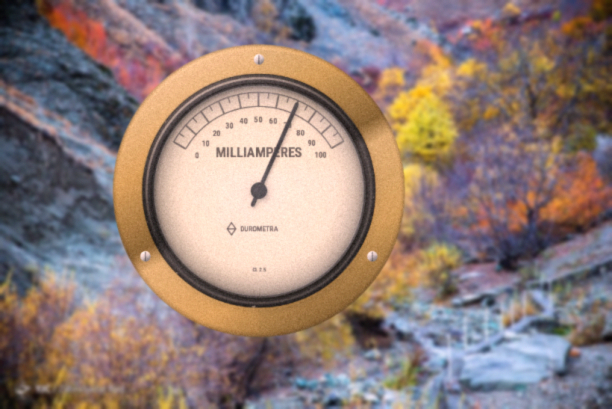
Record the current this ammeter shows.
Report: 70 mA
